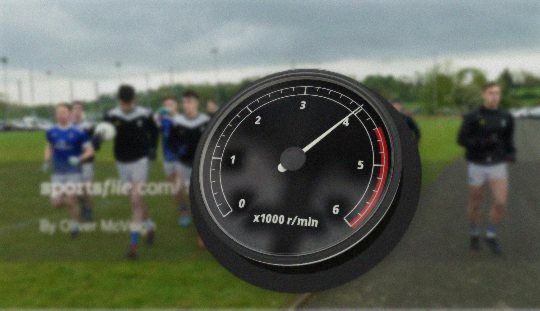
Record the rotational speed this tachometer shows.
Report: 4000 rpm
